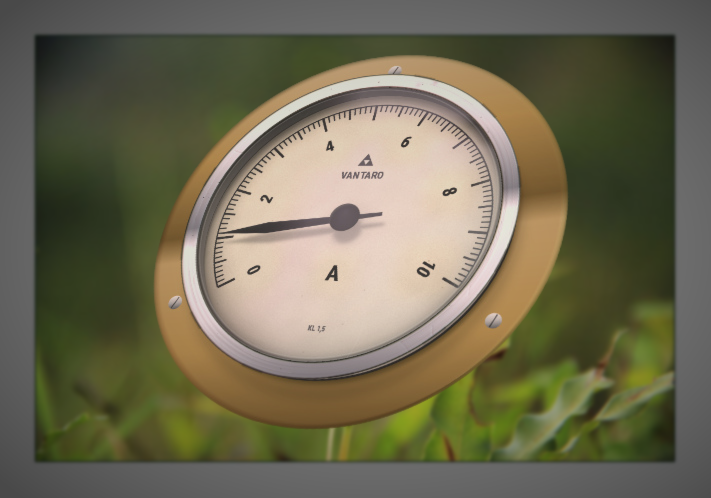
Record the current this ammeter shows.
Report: 1 A
